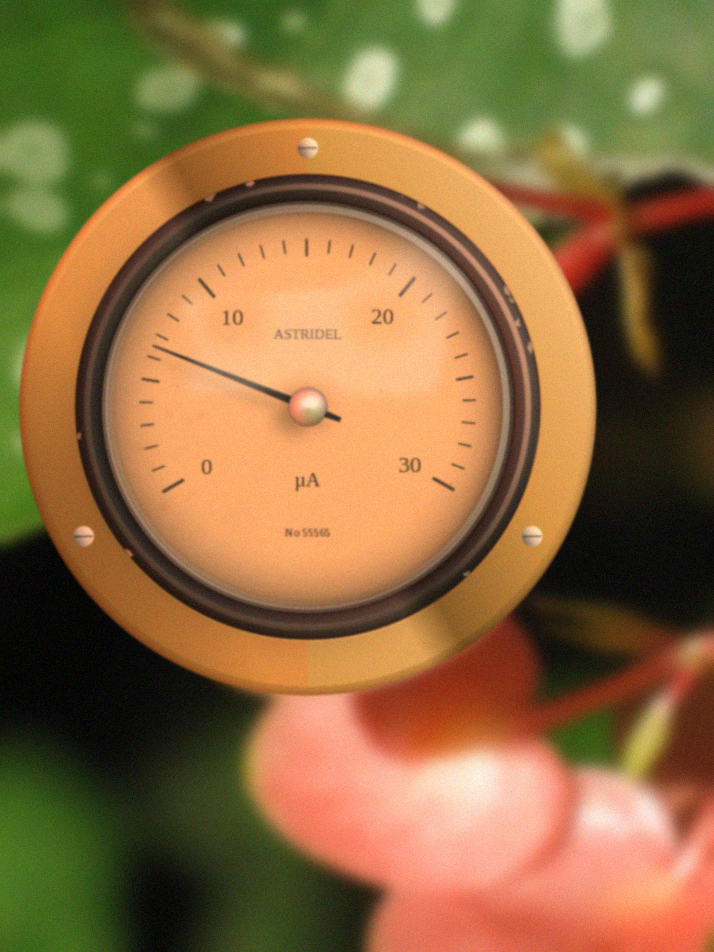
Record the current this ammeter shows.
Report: 6.5 µA
